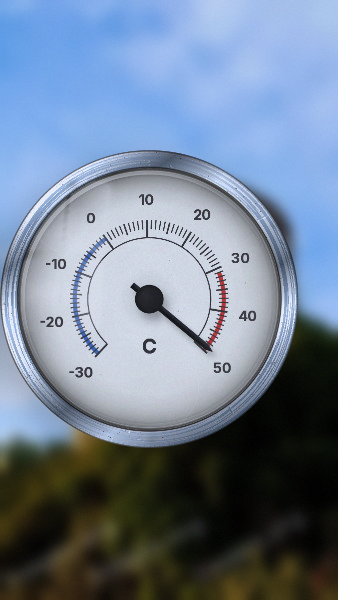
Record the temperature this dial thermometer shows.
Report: 49 °C
